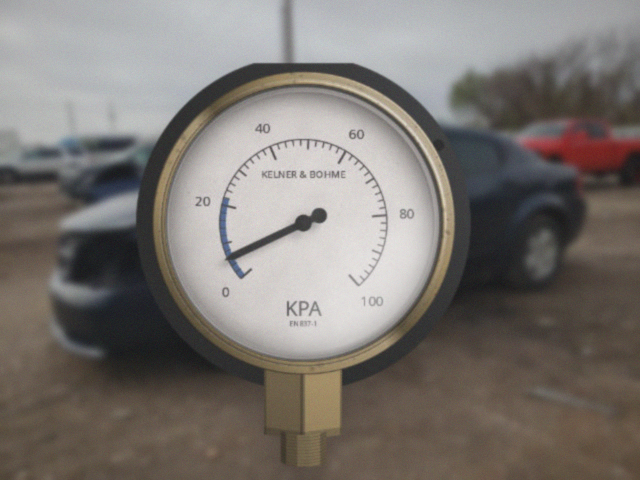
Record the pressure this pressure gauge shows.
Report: 6 kPa
